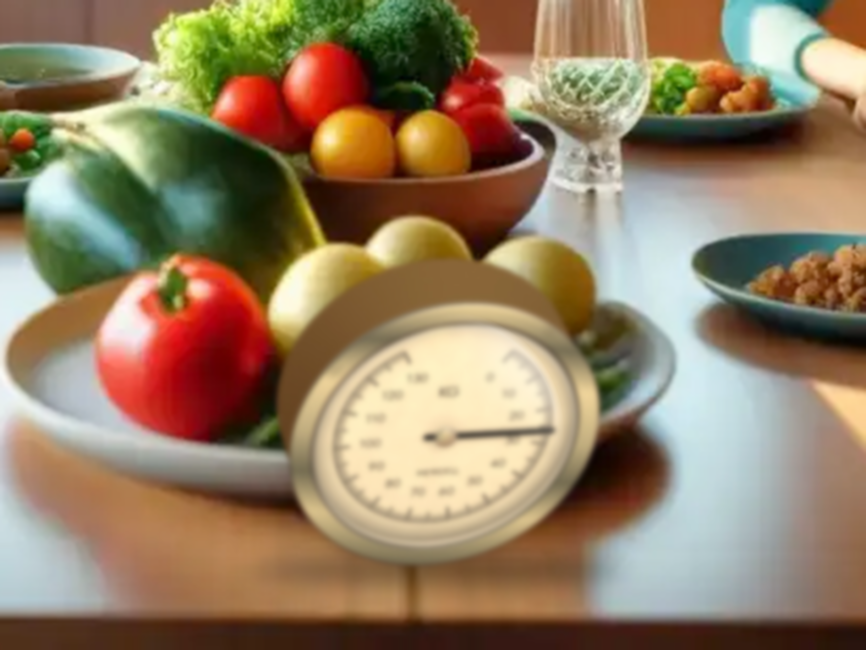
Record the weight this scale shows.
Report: 25 kg
